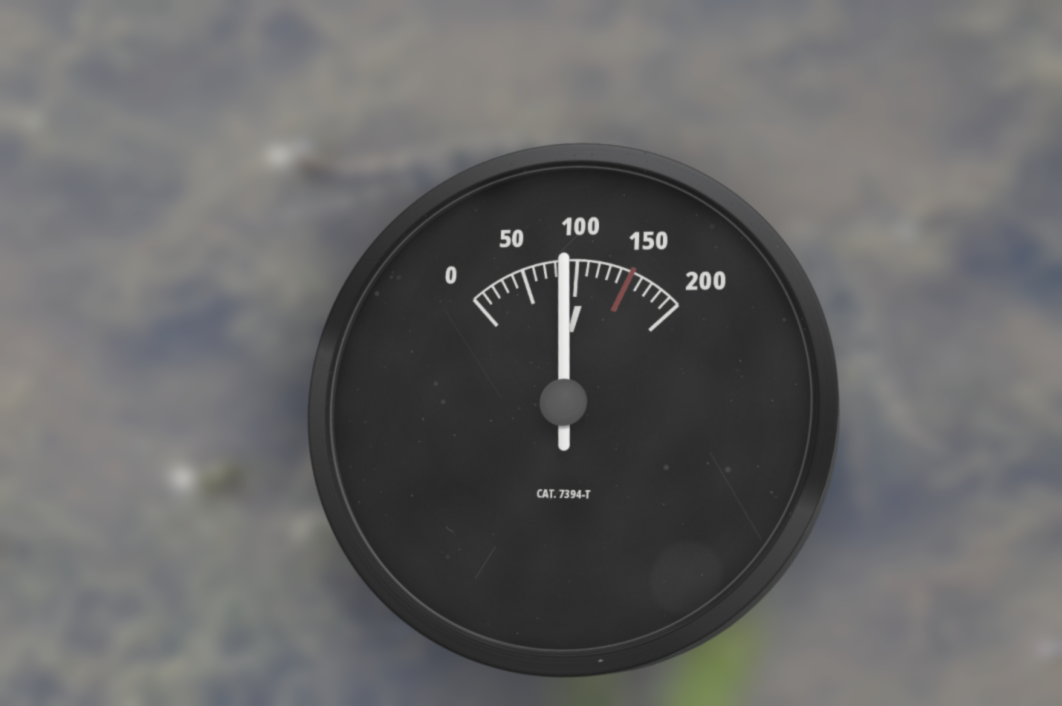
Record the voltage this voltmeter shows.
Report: 90 V
